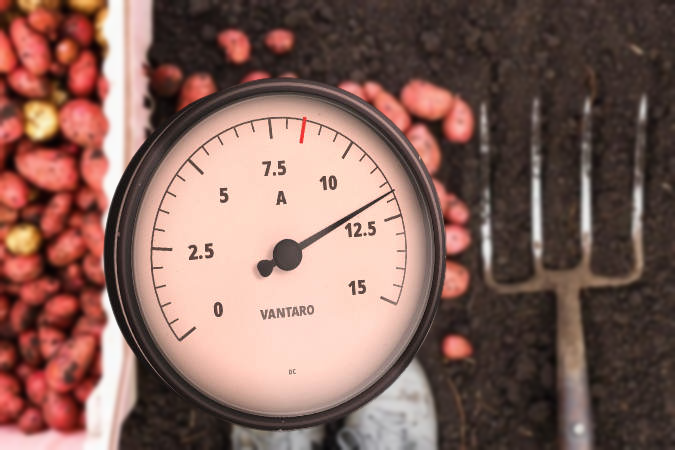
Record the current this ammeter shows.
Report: 11.75 A
